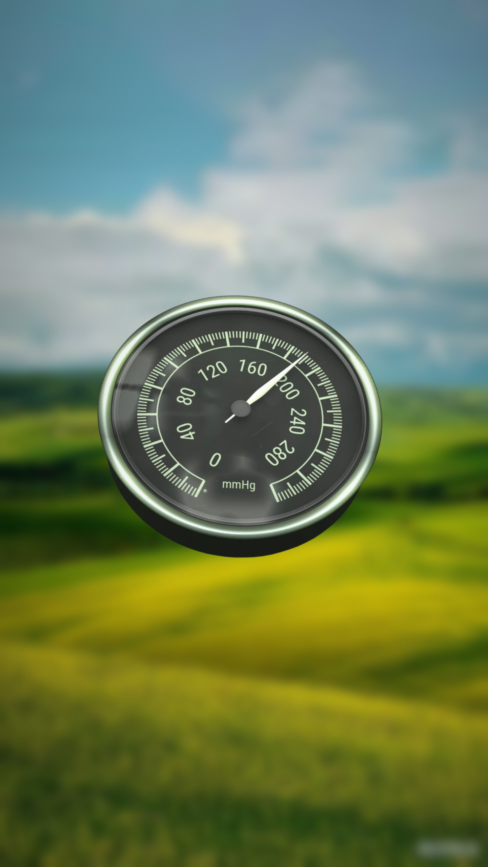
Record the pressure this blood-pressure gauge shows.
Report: 190 mmHg
